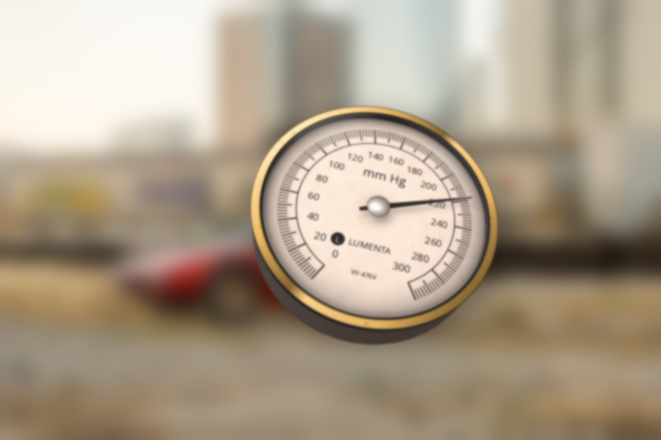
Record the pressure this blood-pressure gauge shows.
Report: 220 mmHg
